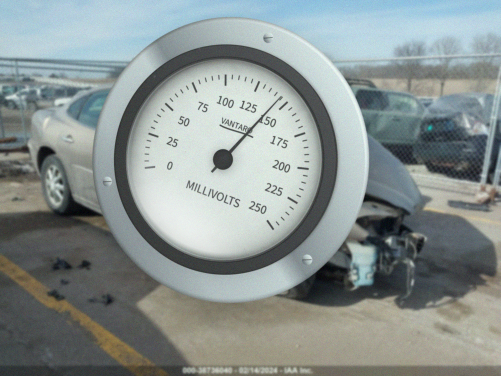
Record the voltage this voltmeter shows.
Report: 145 mV
